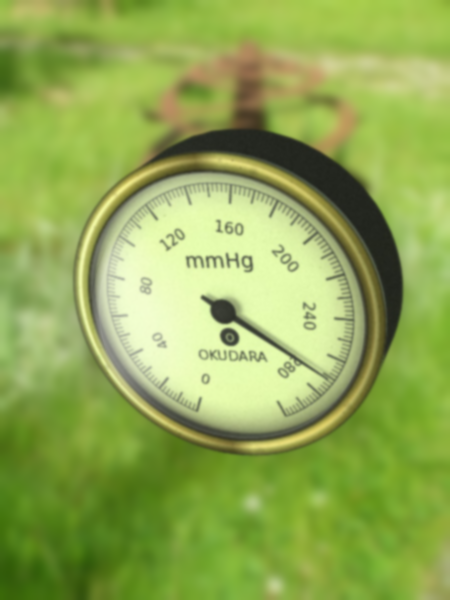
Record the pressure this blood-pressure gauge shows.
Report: 270 mmHg
